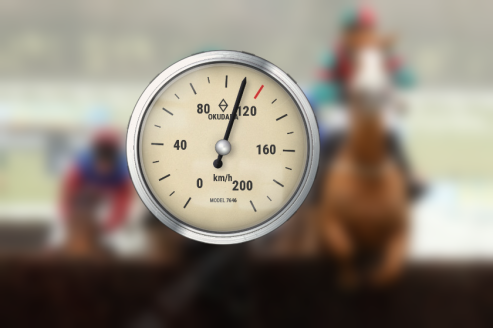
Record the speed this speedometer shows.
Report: 110 km/h
